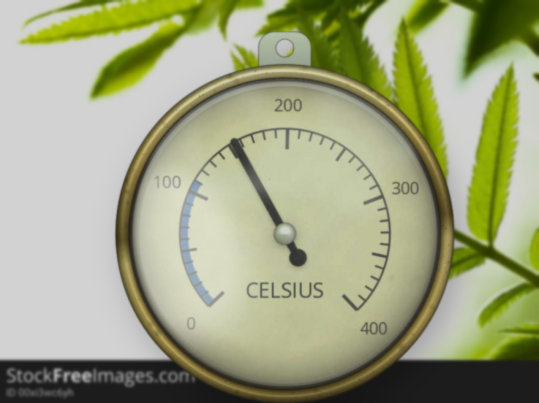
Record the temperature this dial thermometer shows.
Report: 155 °C
